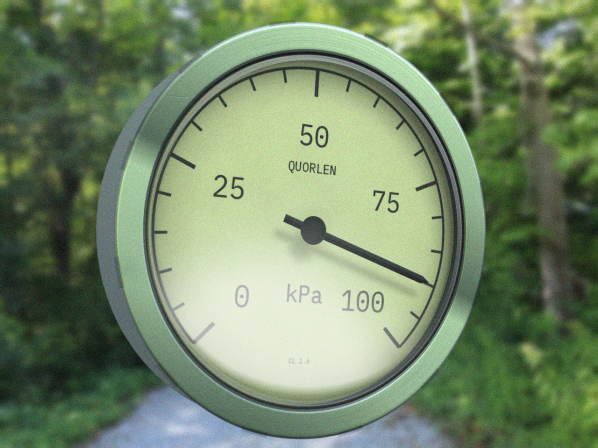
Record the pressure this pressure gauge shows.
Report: 90 kPa
